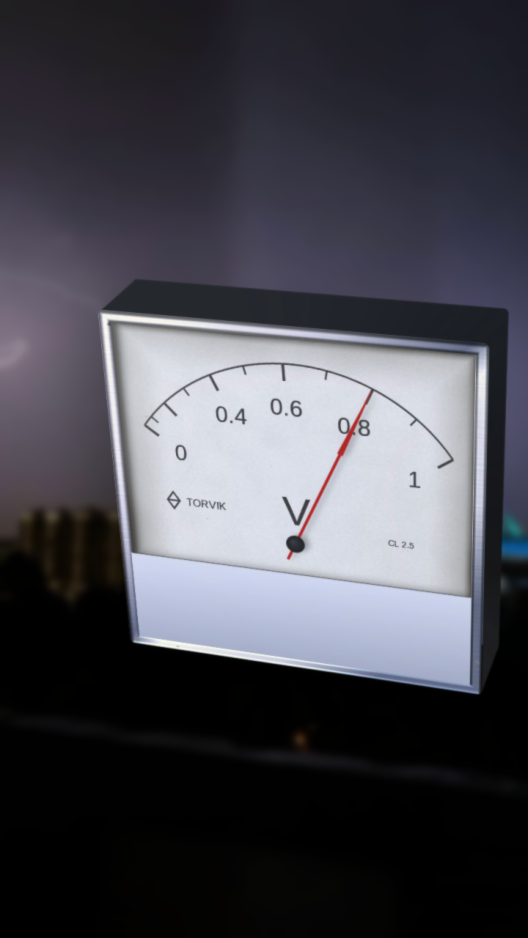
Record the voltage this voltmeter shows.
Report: 0.8 V
